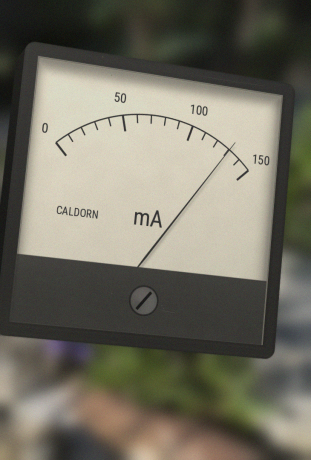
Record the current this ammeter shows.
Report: 130 mA
